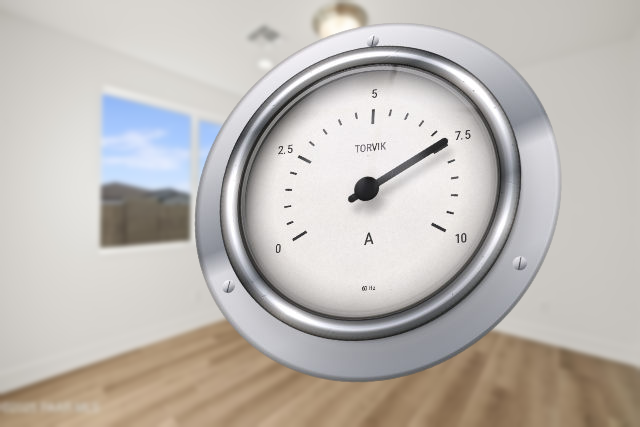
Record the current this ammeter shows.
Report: 7.5 A
